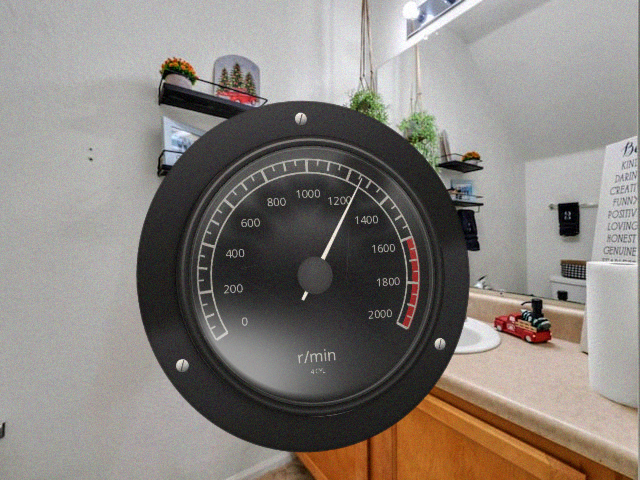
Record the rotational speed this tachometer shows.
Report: 1250 rpm
